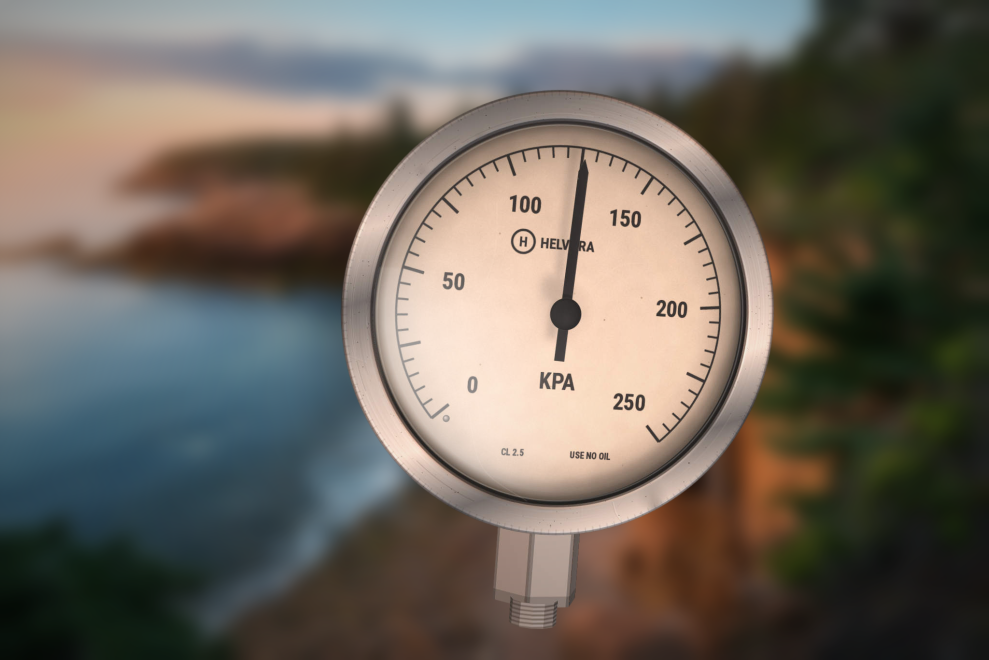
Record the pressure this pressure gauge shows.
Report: 125 kPa
